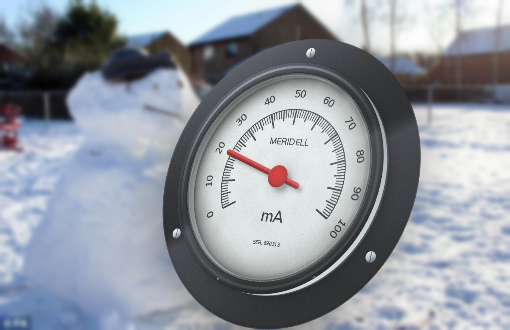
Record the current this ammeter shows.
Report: 20 mA
